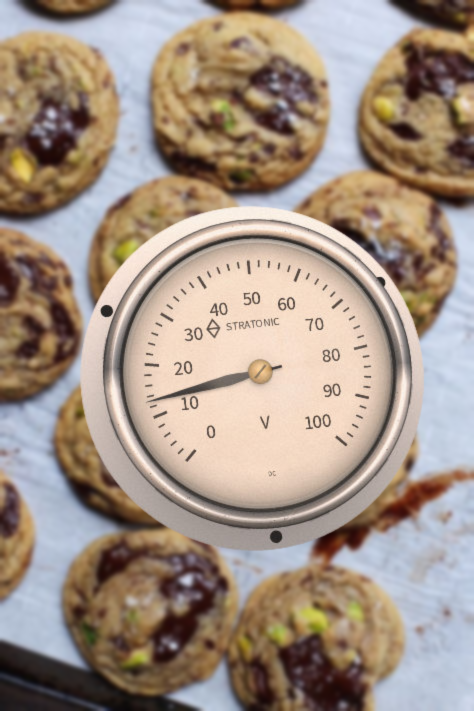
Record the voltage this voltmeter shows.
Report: 13 V
